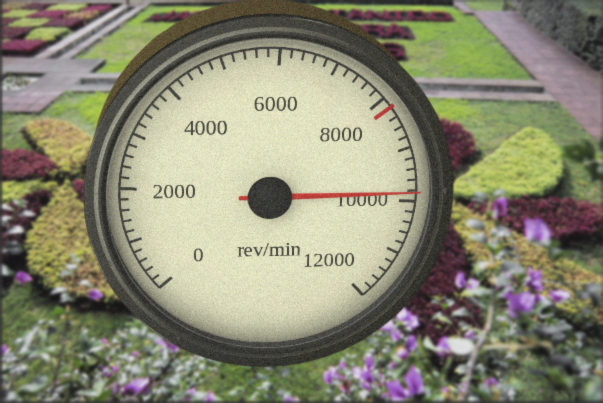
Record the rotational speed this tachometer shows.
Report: 9800 rpm
